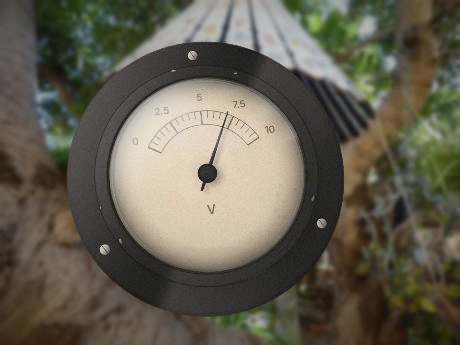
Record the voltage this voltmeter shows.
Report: 7 V
